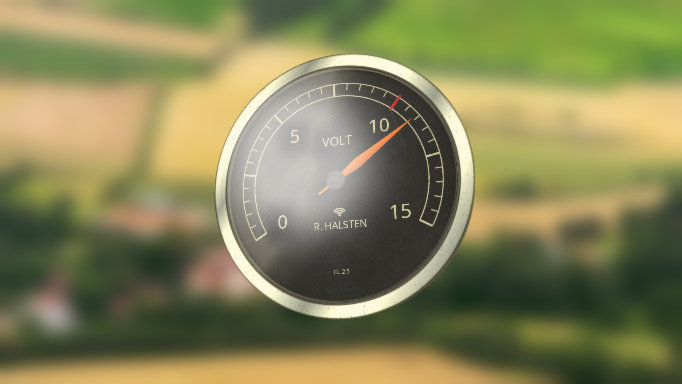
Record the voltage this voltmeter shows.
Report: 11 V
